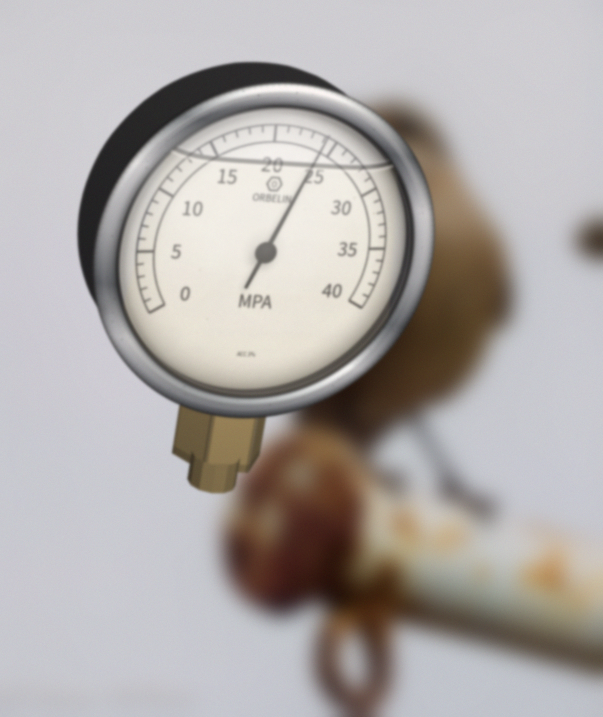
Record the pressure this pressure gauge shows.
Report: 24 MPa
